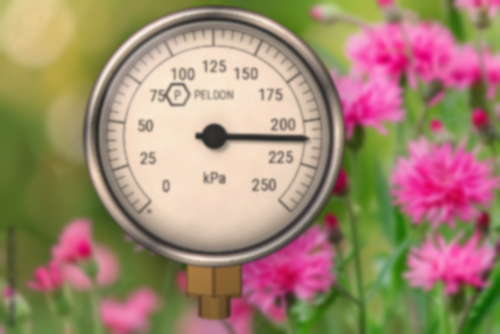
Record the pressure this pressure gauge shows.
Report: 210 kPa
